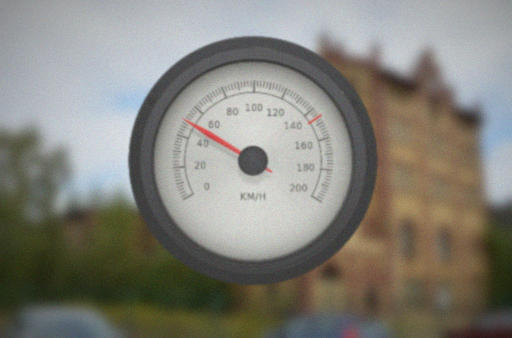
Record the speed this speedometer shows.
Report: 50 km/h
